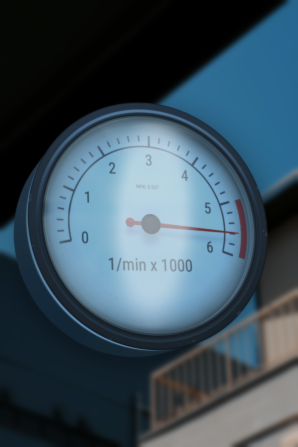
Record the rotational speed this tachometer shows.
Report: 5600 rpm
